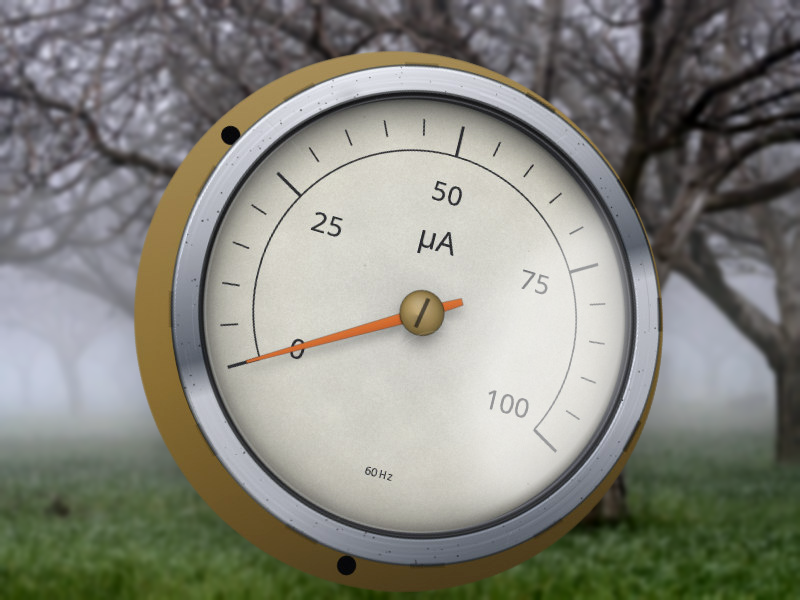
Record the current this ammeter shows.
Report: 0 µA
